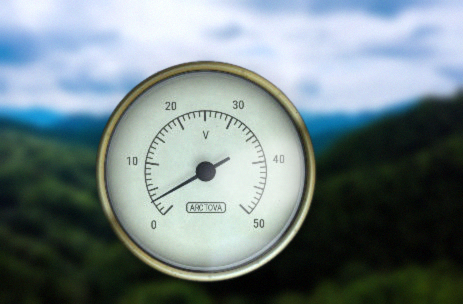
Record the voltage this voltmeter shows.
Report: 3 V
